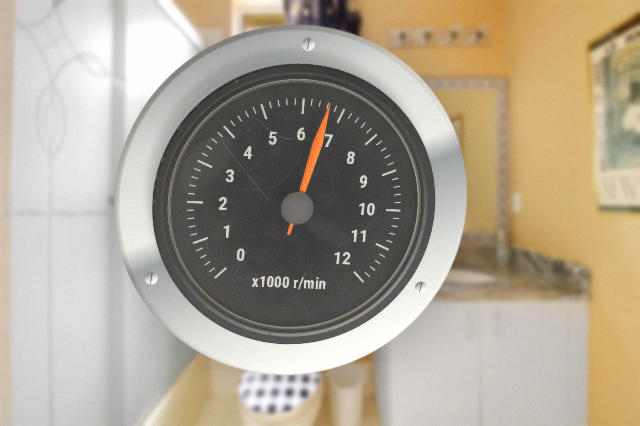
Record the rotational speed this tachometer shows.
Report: 6600 rpm
